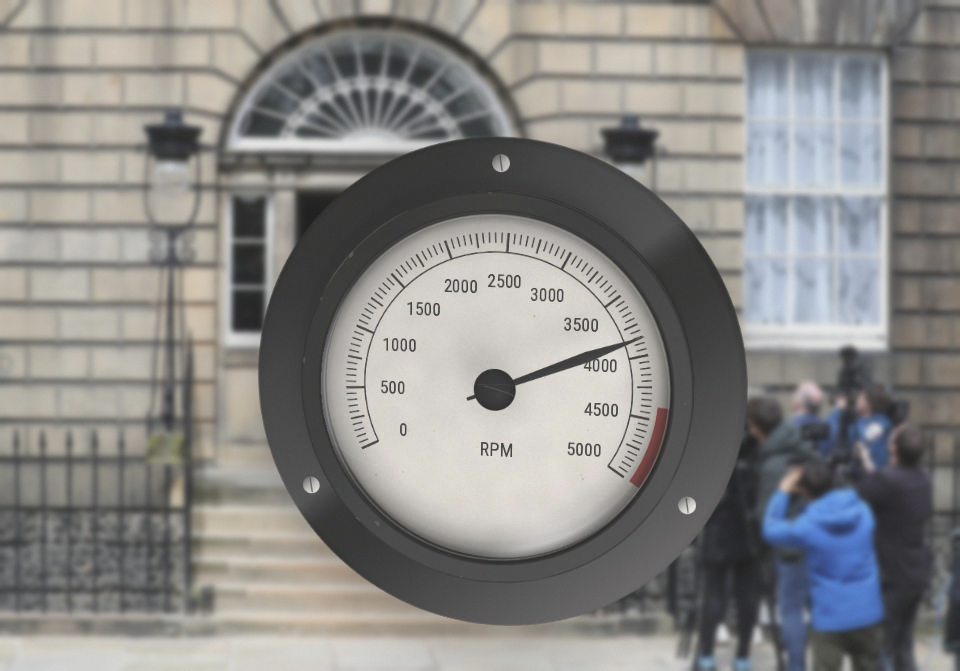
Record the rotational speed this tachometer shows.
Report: 3850 rpm
